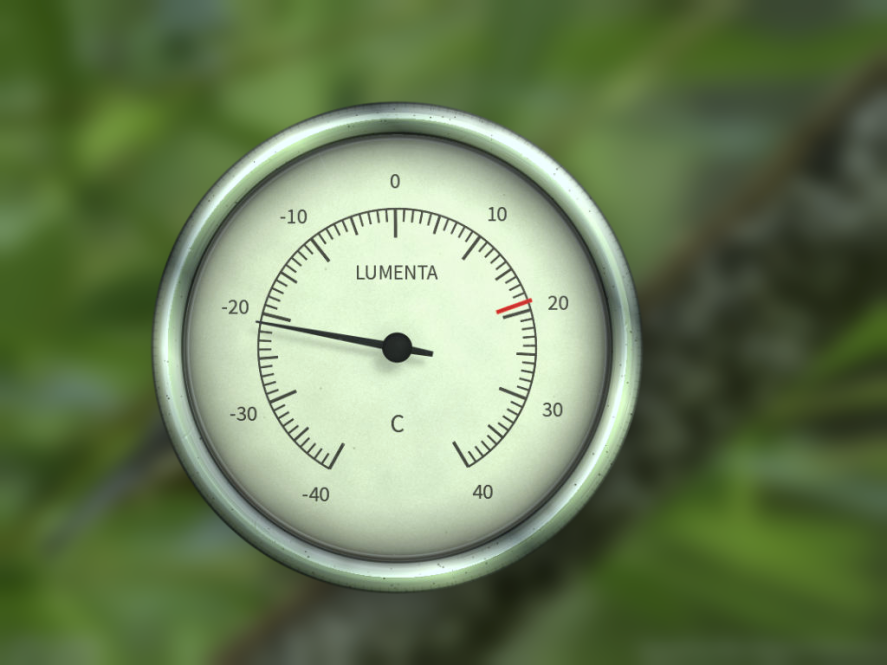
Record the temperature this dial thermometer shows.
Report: -21 °C
